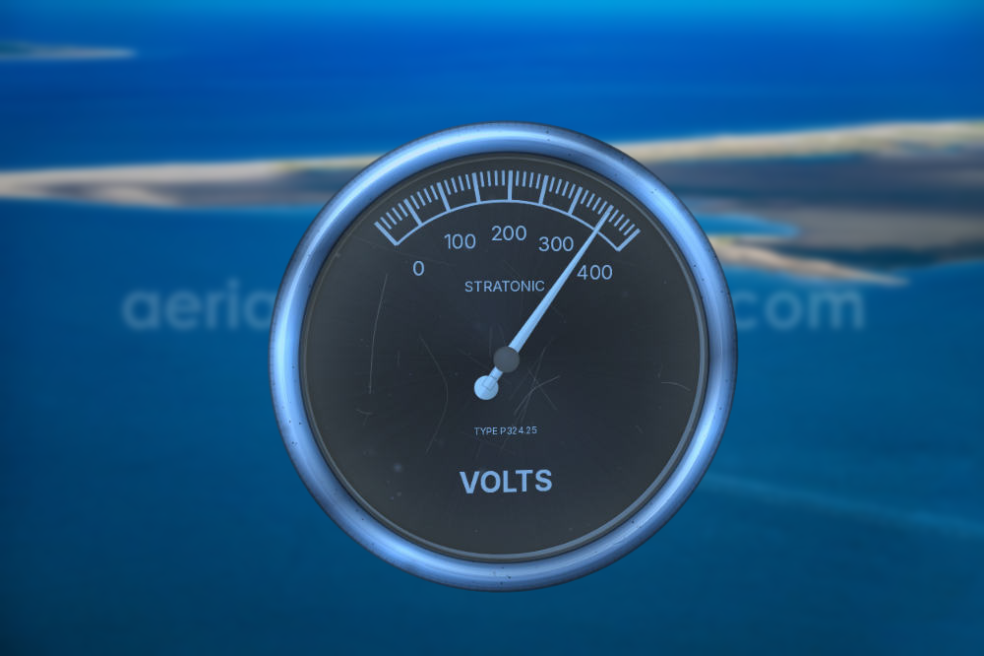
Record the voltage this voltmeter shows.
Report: 350 V
